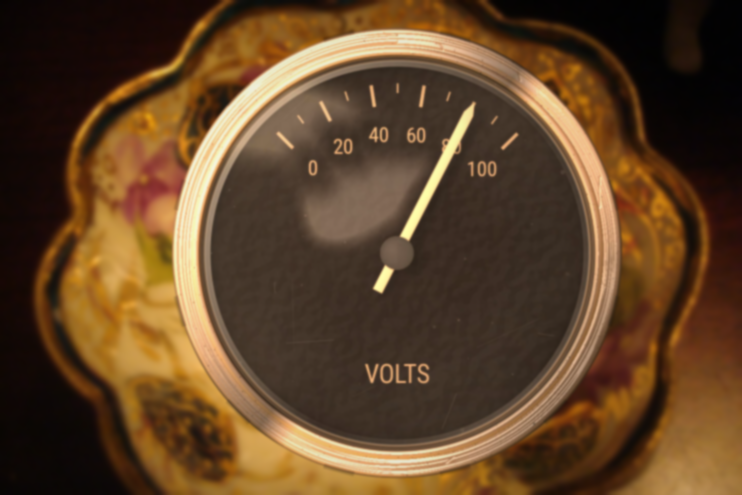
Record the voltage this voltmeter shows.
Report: 80 V
